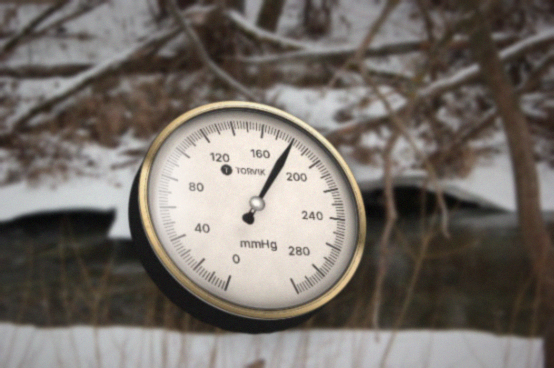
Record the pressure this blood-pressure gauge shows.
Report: 180 mmHg
